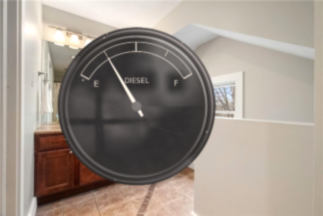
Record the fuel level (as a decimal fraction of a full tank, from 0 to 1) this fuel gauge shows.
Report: 0.25
